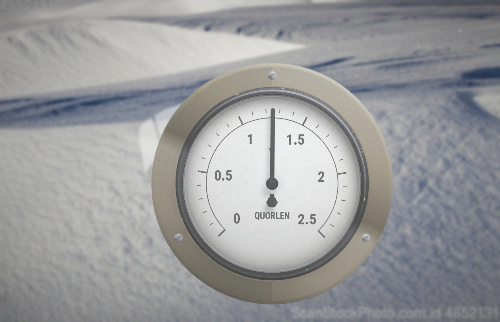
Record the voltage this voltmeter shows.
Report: 1.25 V
